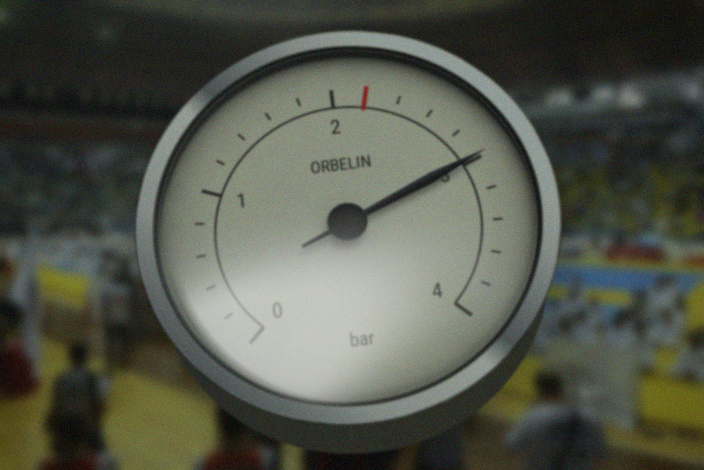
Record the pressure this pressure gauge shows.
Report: 3 bar
